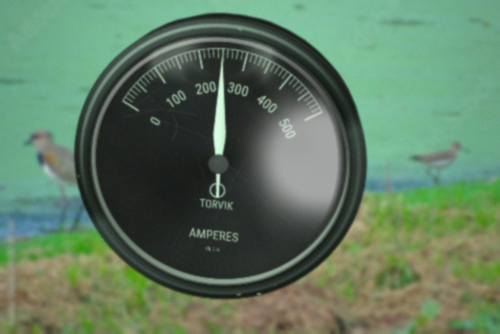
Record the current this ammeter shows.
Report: 250 A
